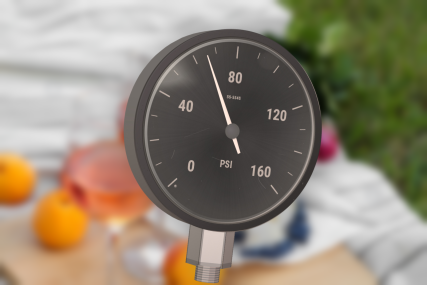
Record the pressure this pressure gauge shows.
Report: 65 psi
